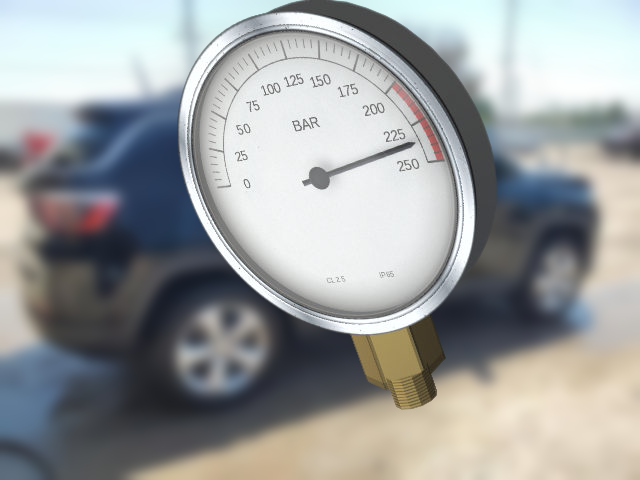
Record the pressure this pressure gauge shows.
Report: 235 bar
